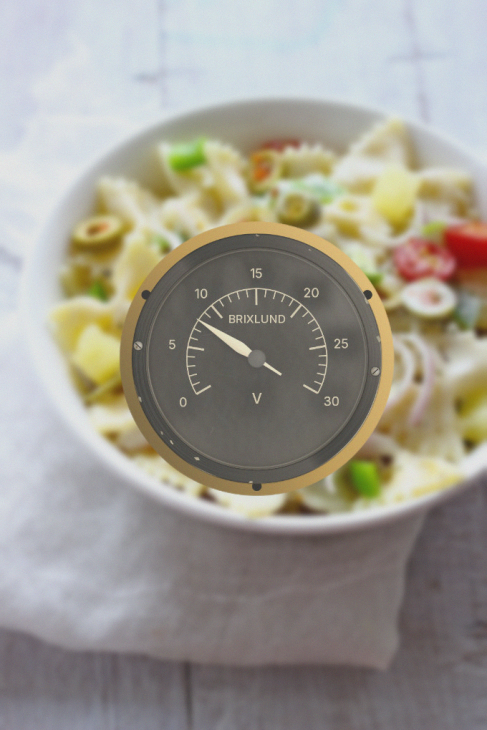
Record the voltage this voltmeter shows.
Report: 8 V
